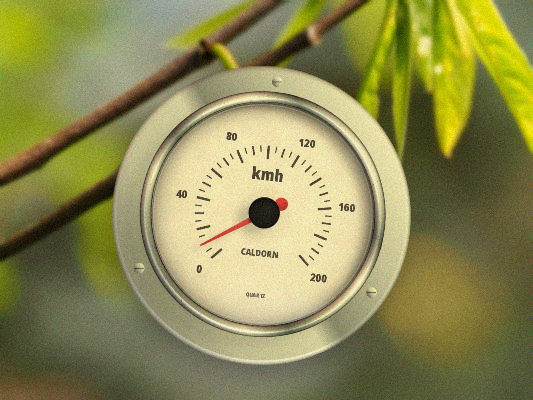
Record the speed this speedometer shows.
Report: 10 km/h
